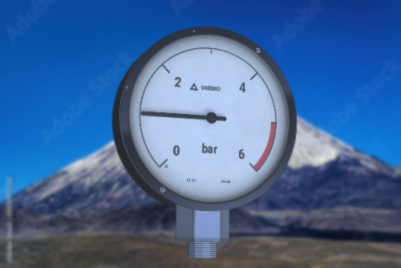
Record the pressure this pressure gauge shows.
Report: 1 bar
